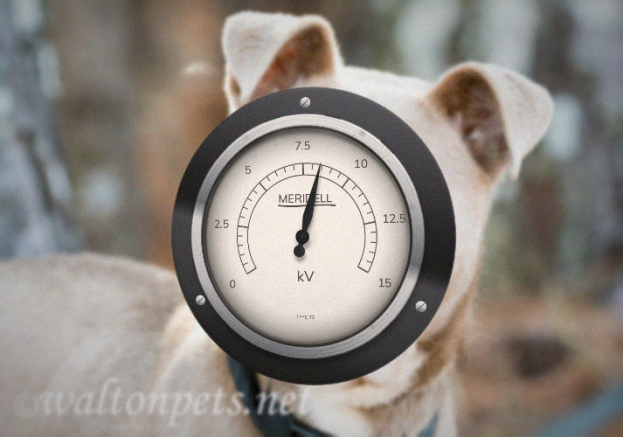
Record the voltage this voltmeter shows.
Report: 8.5 kV
